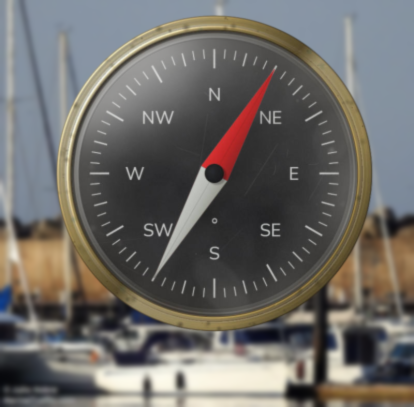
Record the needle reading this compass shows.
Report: 30 °
